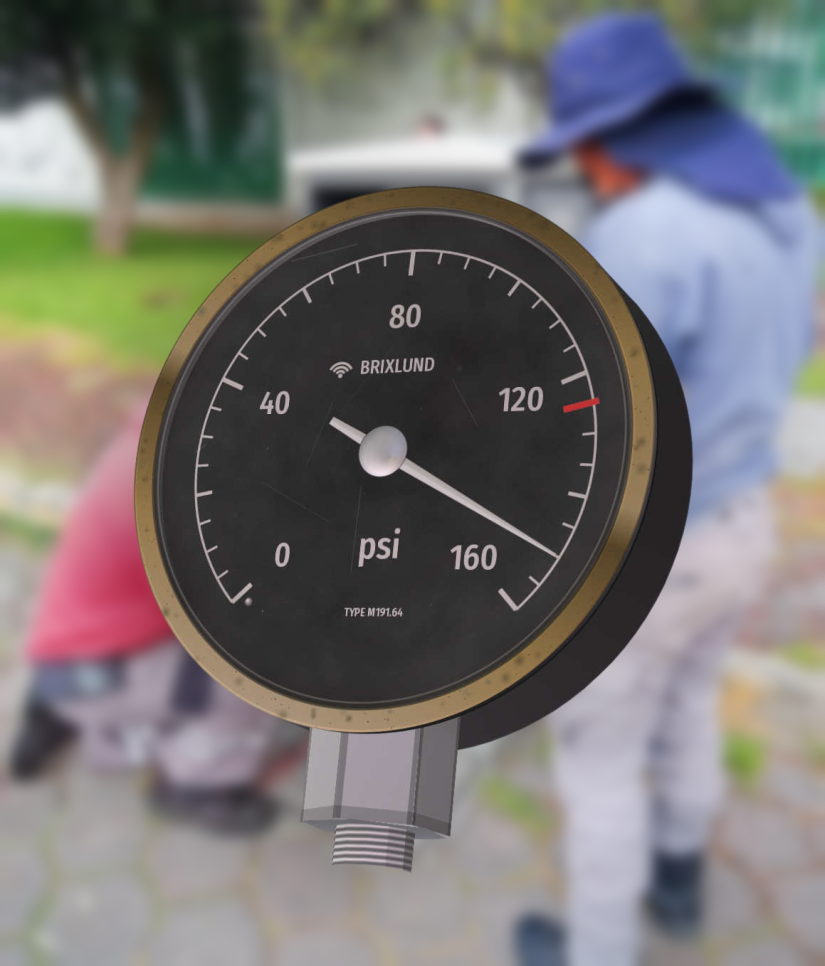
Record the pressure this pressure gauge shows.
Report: 150 psi
